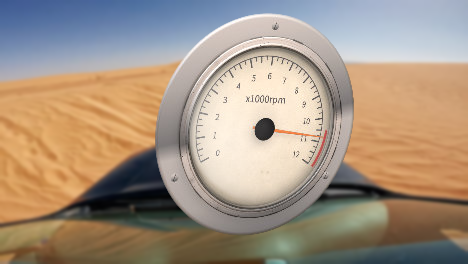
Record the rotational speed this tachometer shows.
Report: 10750 rpm
